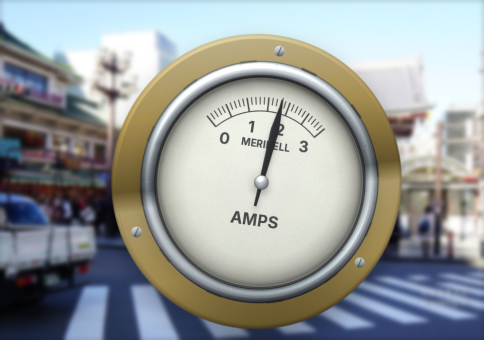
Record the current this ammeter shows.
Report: 1.8 A
